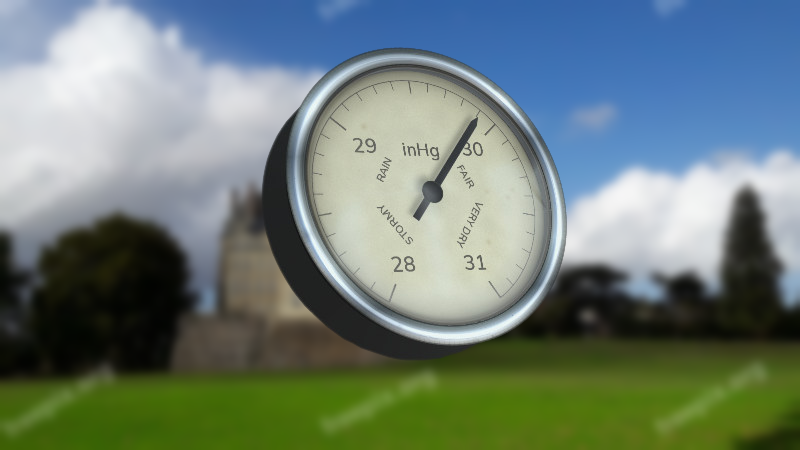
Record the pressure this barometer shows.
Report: 29.9 inHg
